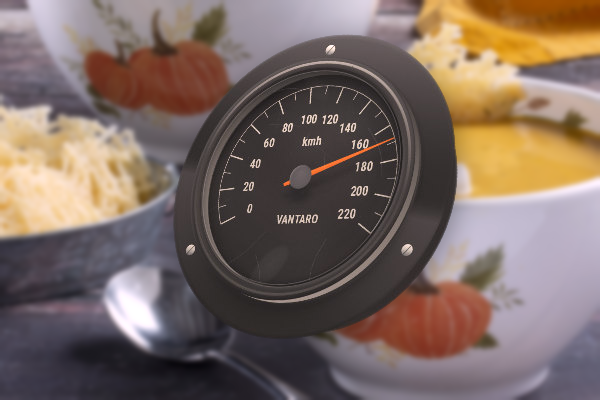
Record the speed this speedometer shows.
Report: 170 km/h
